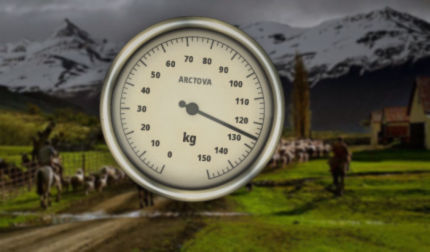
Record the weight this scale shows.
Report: 126 kg
